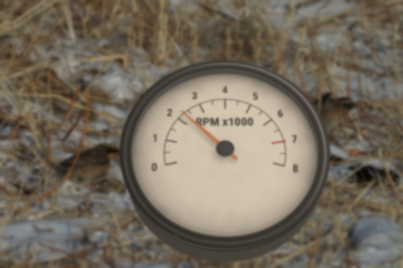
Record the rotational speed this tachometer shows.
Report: 2250 rpm
